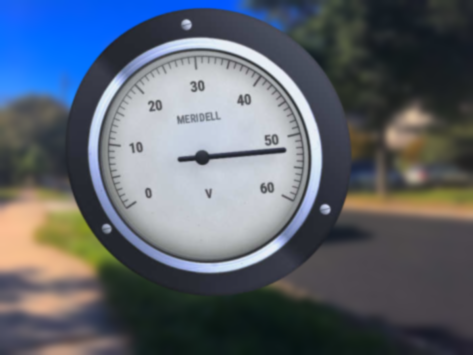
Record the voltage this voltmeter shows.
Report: 52 V
